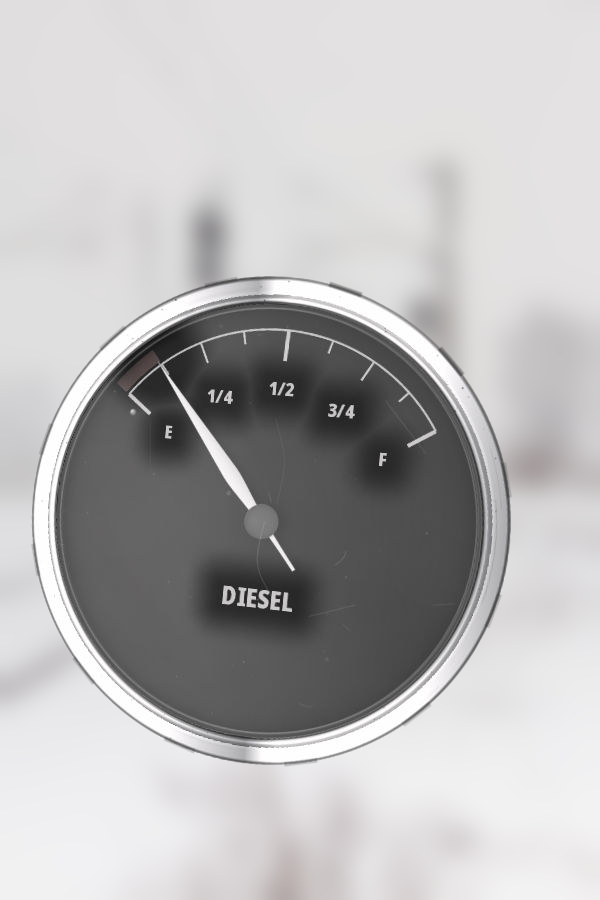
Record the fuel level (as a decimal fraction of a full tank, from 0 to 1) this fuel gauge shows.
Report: 0.125
